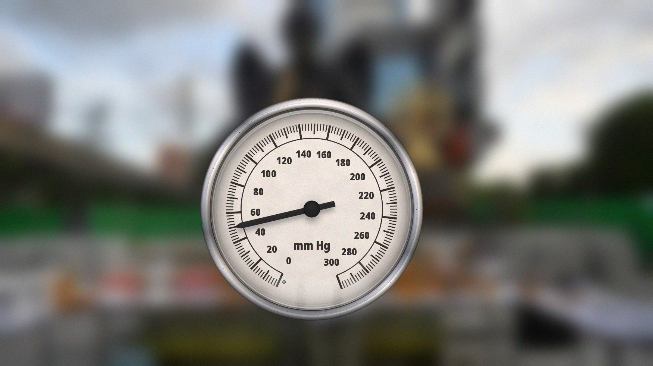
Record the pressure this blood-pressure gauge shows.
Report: 50 mmHg
